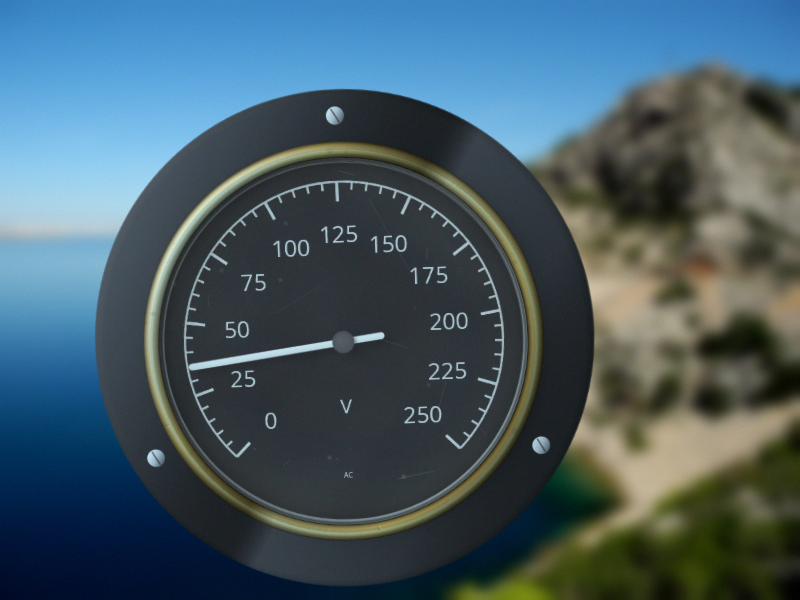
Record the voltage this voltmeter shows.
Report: 35 V
